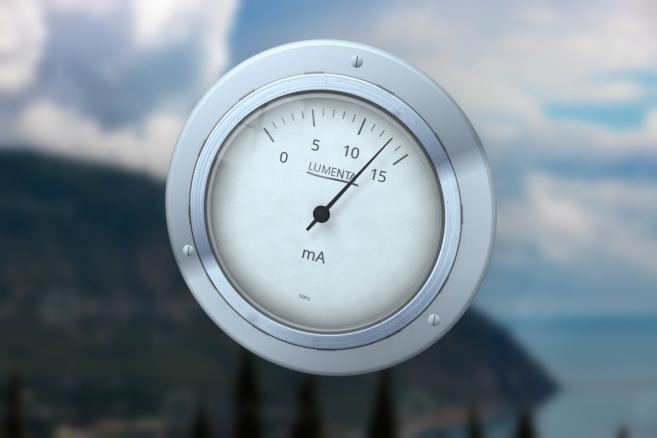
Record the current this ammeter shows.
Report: 13 mA
